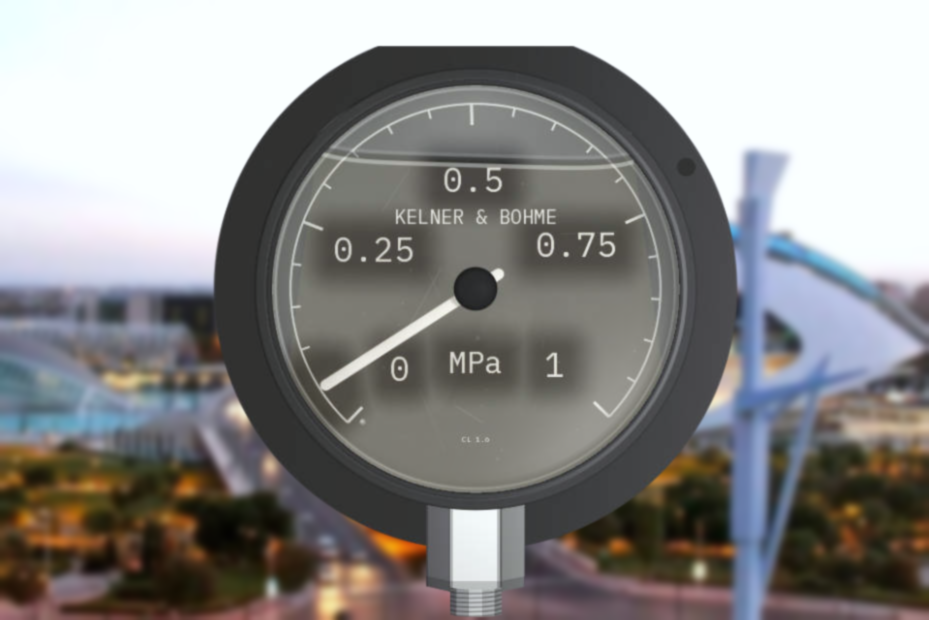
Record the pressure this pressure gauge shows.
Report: 0.05 MPa
